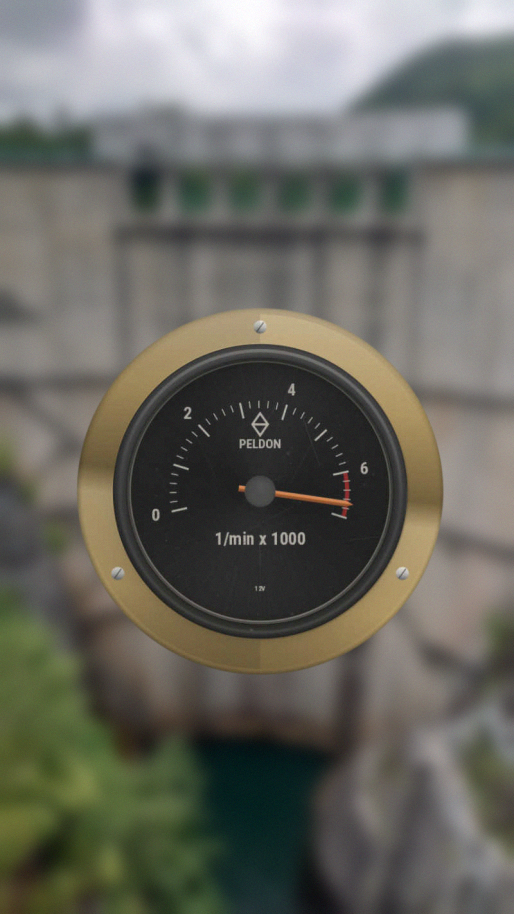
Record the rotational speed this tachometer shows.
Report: 6700 rpm
